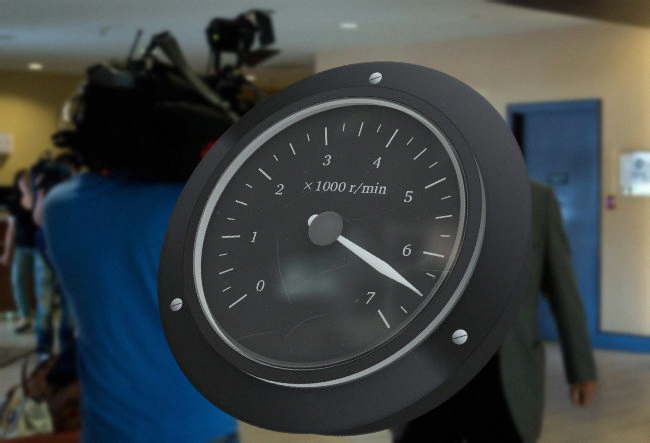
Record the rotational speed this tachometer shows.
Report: 6500 rpm
